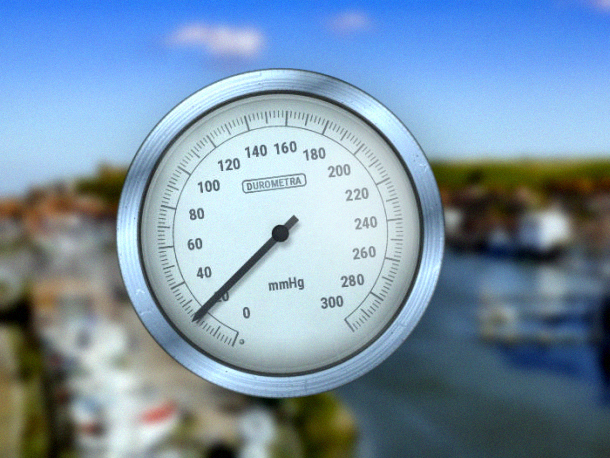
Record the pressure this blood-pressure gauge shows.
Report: 22 mmHg
